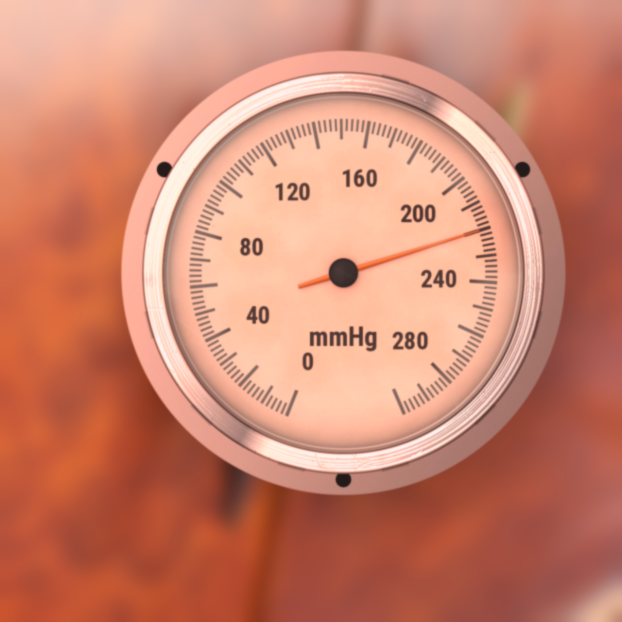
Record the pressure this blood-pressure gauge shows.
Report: 220 mmHg
